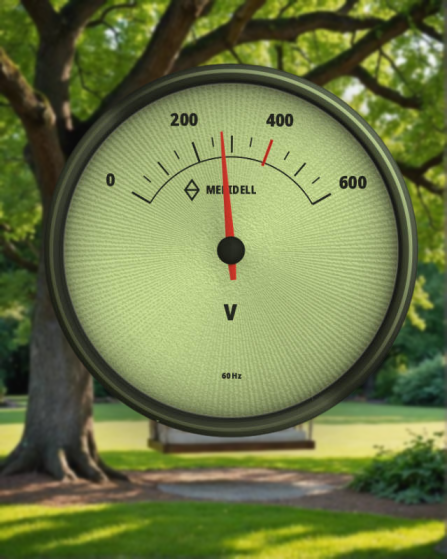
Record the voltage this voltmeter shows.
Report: 275 V
